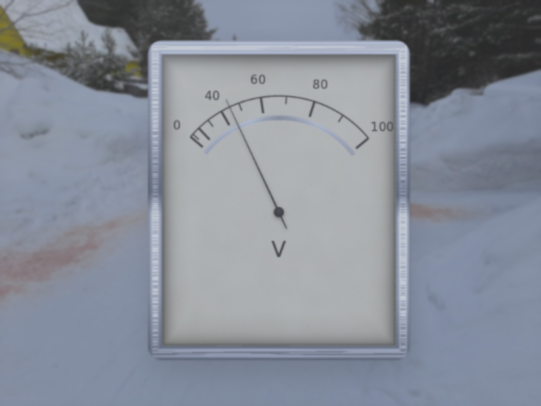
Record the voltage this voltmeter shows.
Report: 45 V
